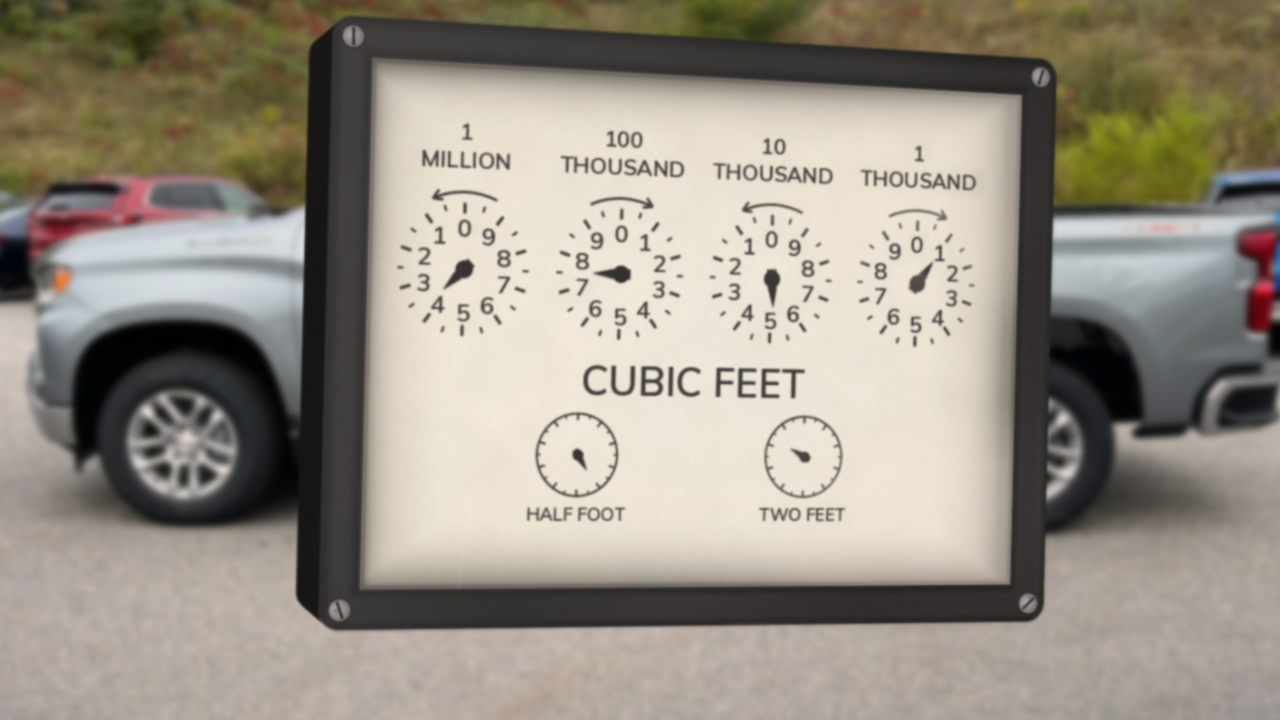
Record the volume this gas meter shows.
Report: 375100 ft³
